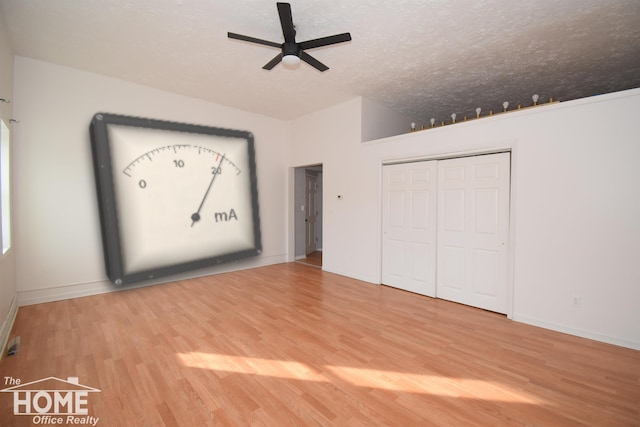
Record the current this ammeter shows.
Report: 20 mA
